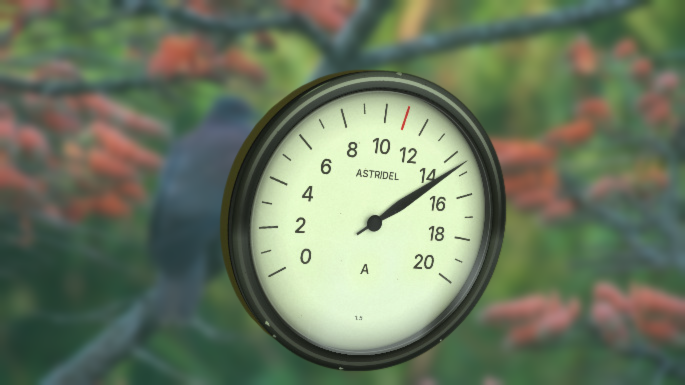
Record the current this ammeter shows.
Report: 14.5 A
